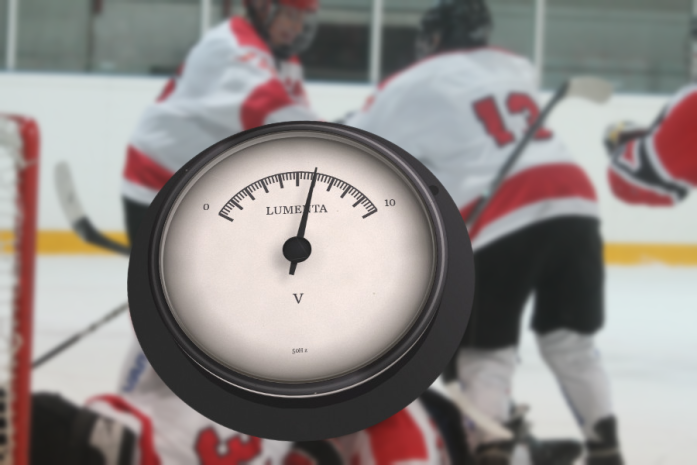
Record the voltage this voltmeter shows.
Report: 6 V
